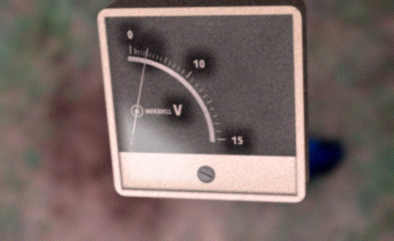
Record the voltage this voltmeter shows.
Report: 5 V
